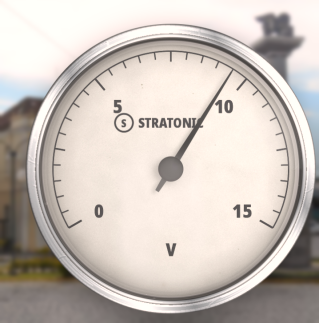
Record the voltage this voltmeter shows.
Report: 9.5 V
